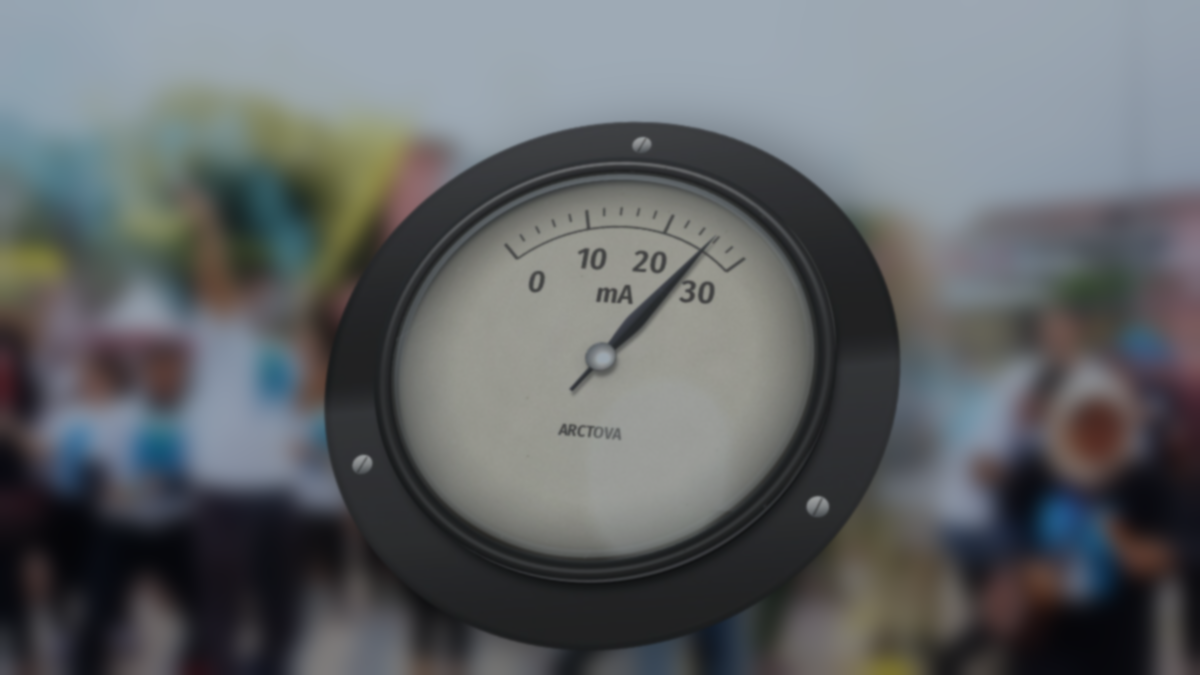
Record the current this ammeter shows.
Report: 26 mA
